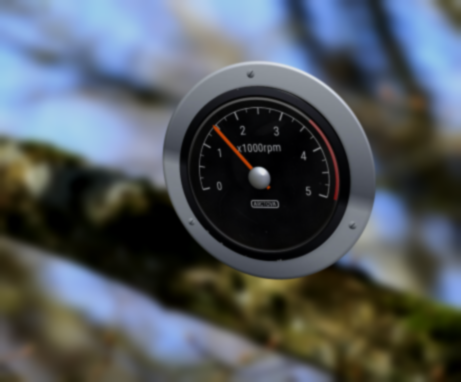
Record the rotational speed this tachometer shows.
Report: 1500 rpm
